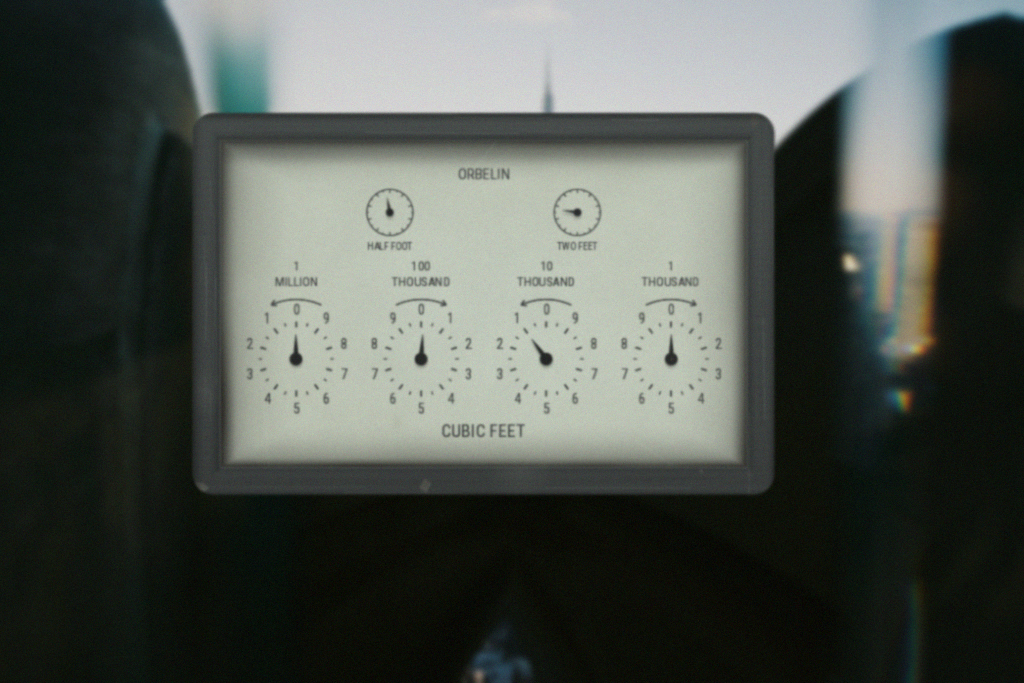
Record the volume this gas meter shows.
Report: 1000 ft³
